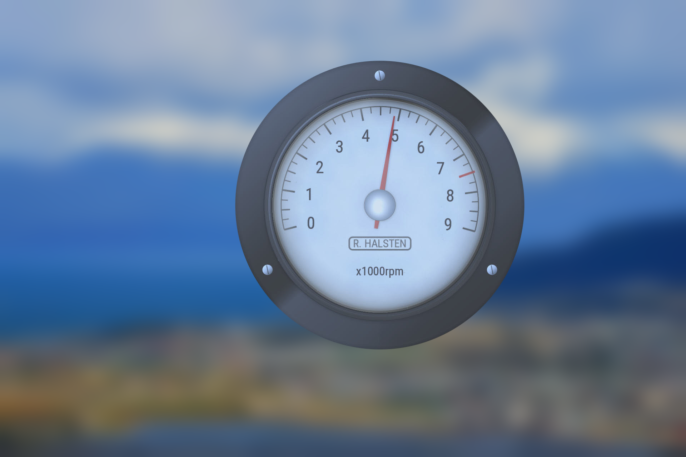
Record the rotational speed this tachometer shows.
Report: 4875 rpm
